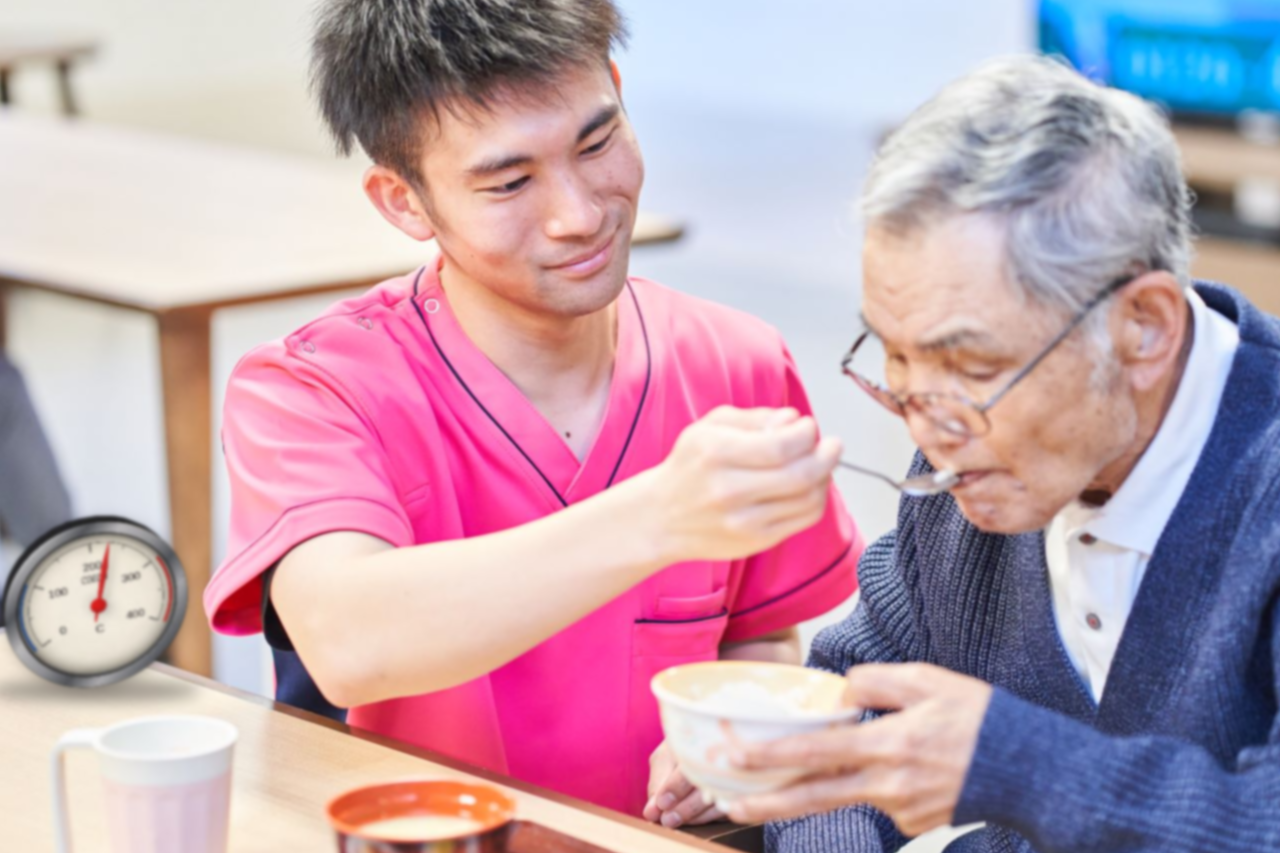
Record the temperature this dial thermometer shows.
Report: 225 °C
